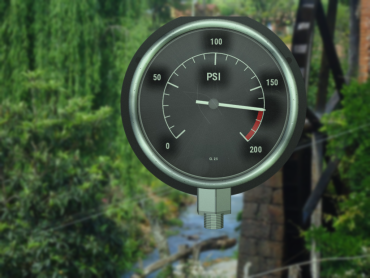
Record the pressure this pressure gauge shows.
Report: 170 psi
